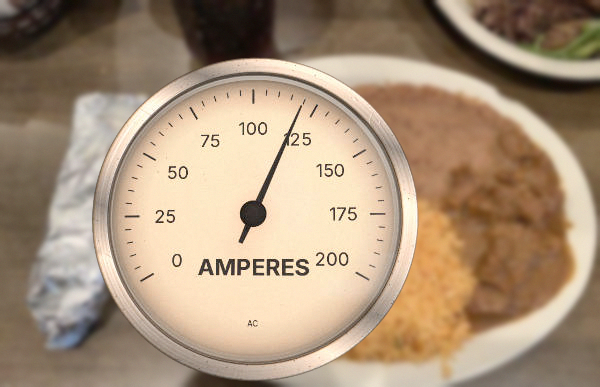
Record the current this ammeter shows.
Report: 120 A
